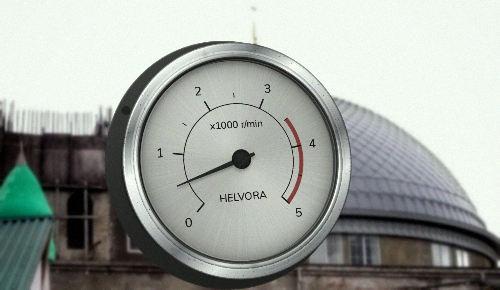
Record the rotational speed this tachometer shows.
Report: 500 rpm
